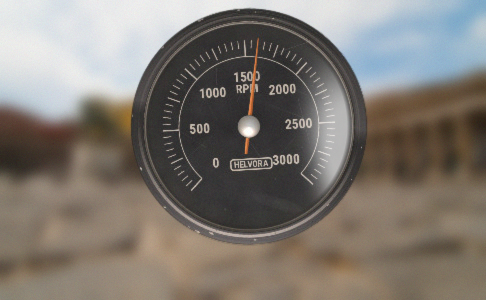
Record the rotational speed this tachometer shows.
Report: 1600 rpm
